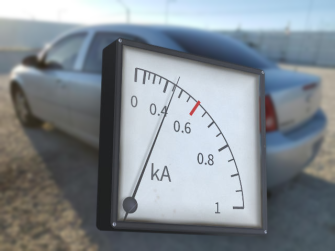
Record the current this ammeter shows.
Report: 0.45 kA
